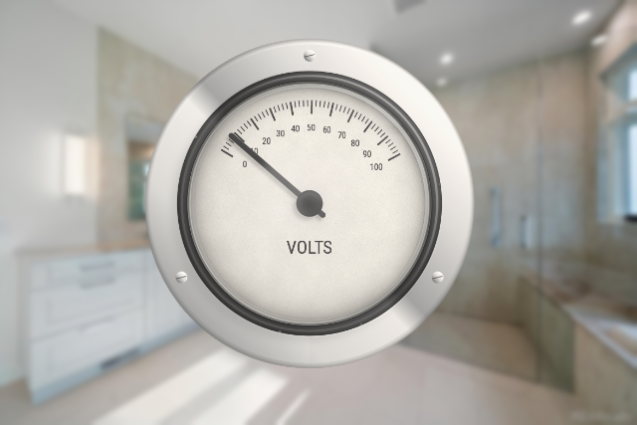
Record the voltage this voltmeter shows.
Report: 8 V
